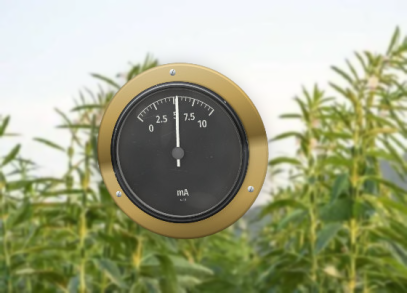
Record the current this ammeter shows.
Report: 5.5 mA
